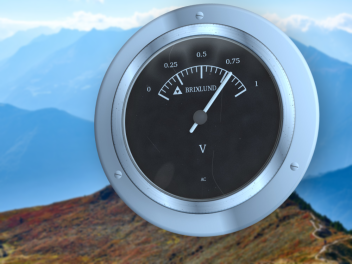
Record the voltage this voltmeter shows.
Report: 0.8 V
